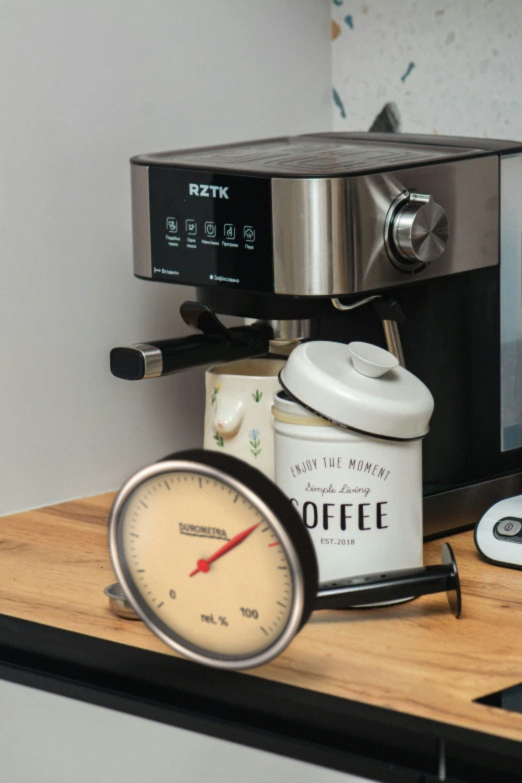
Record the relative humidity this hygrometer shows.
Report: 68 %
